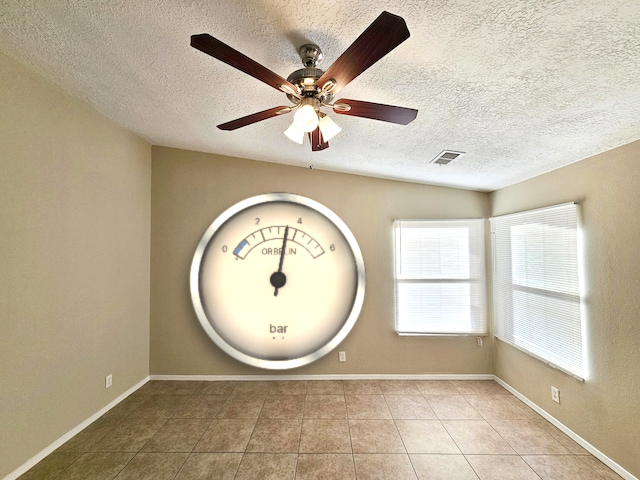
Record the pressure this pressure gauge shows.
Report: 3.5 bar
